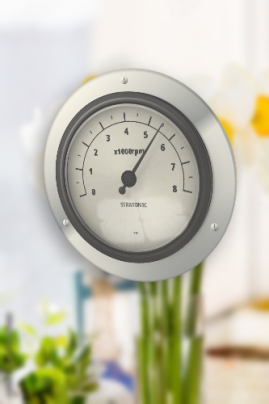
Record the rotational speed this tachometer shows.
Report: 5500 rpm
